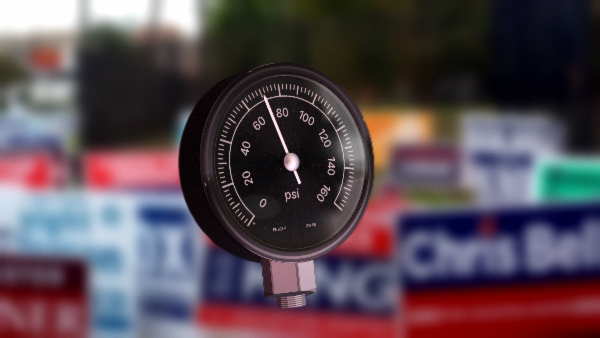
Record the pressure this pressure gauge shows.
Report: 70 psi
